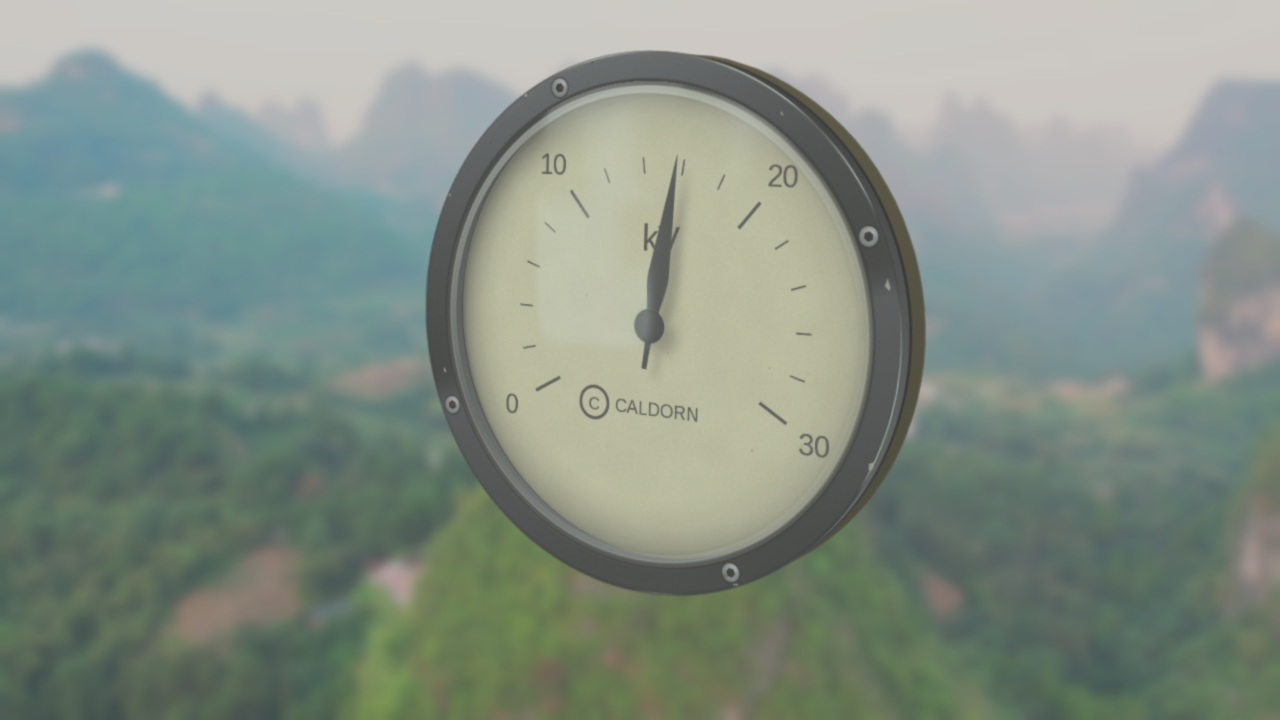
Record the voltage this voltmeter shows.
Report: 16 kV
